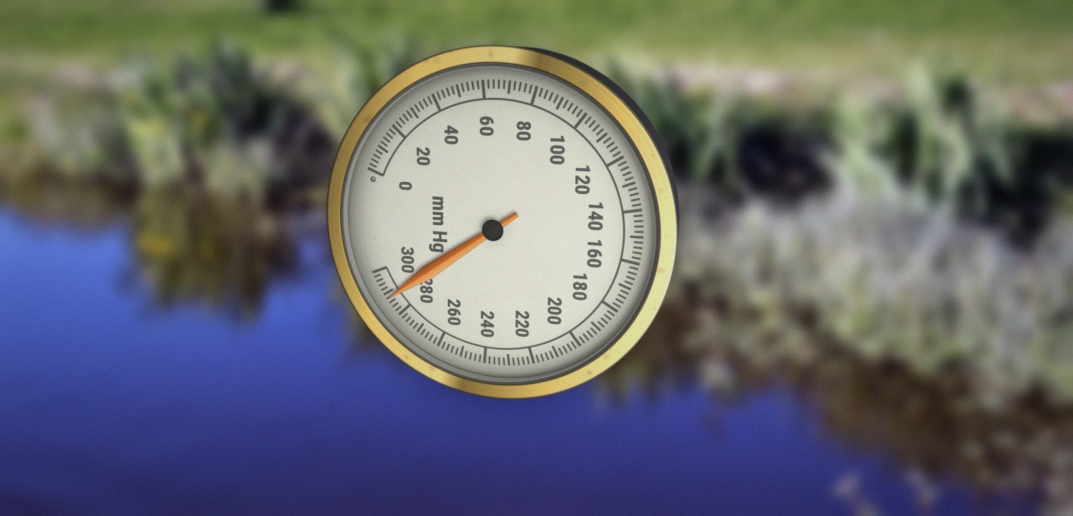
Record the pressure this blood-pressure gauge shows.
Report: 288 mmHg
